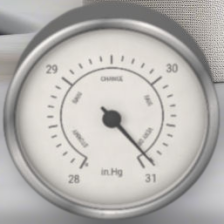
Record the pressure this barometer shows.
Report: 30.9 inHg
